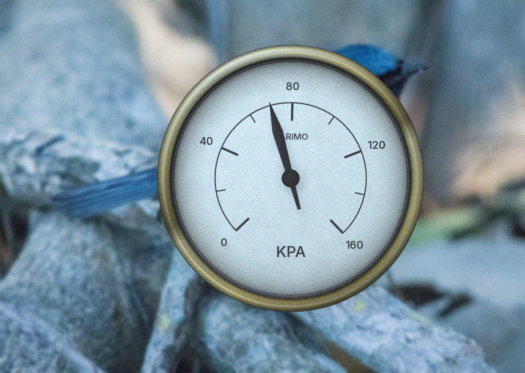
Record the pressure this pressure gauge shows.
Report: 70 kPa
